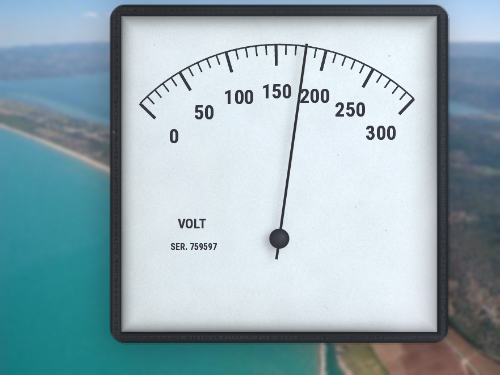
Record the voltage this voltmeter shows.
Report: 180 V
